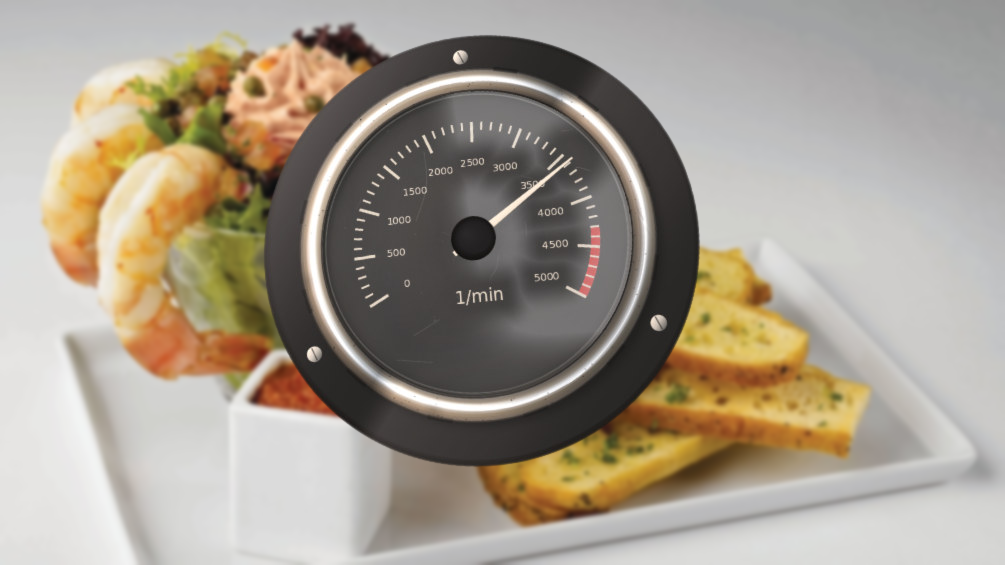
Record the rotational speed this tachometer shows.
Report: 3600 rpm
